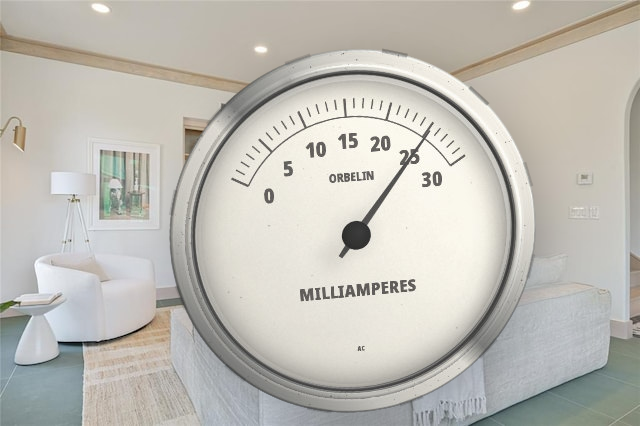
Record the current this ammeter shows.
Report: 25 mA
